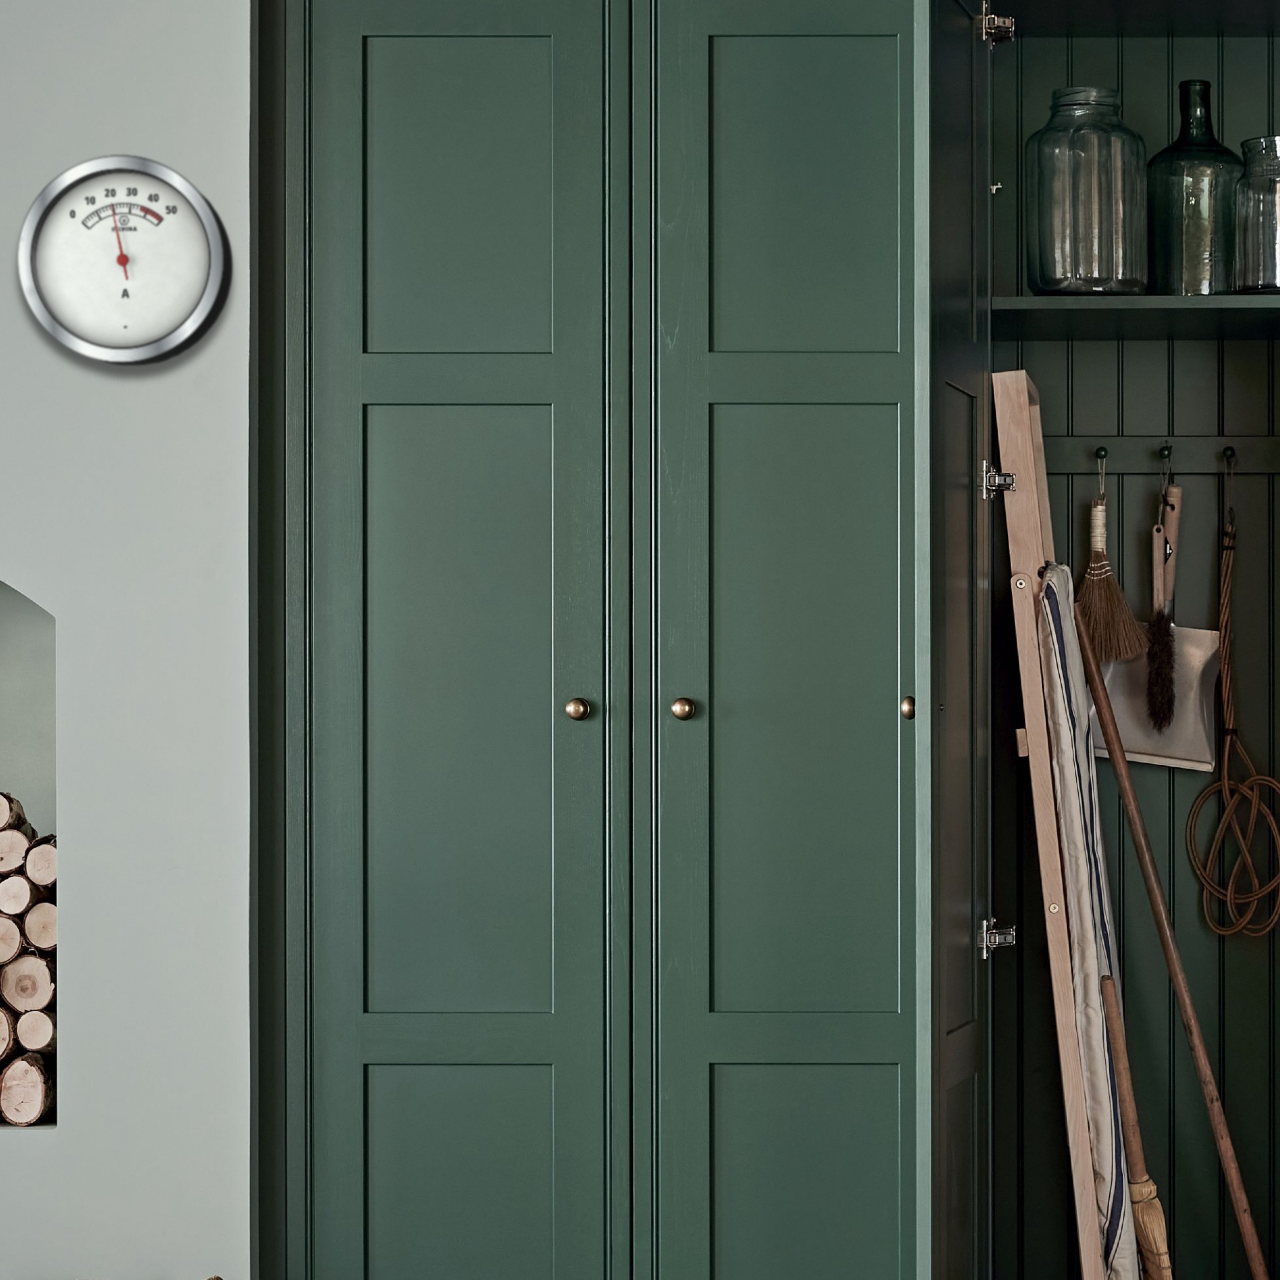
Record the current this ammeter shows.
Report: 20 A
